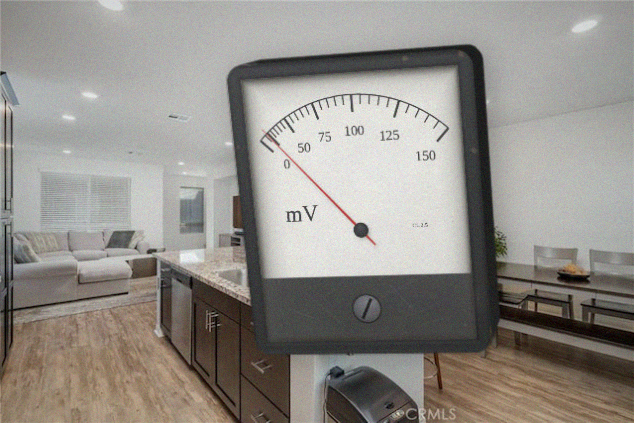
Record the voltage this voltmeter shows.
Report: 25 mV
